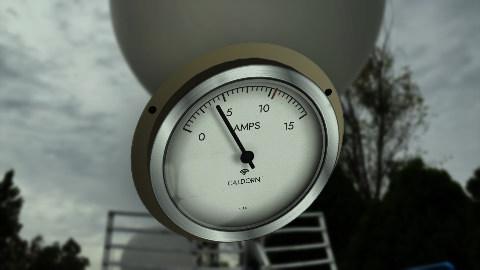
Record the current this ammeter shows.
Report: 4 A
